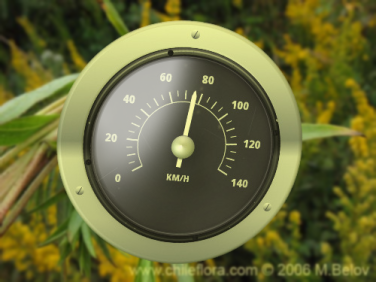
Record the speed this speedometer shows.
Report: 75 km/h
